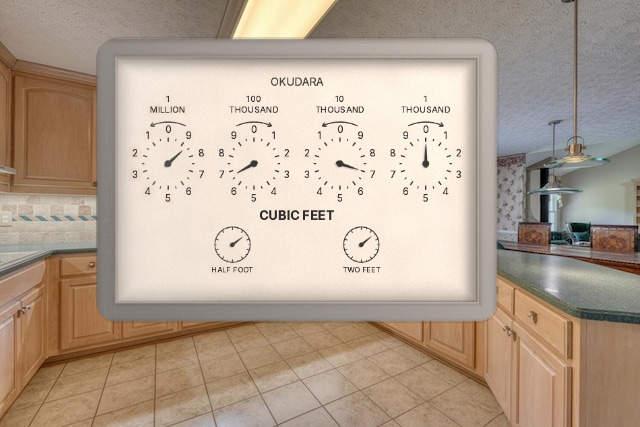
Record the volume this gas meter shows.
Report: 867000 ft³
